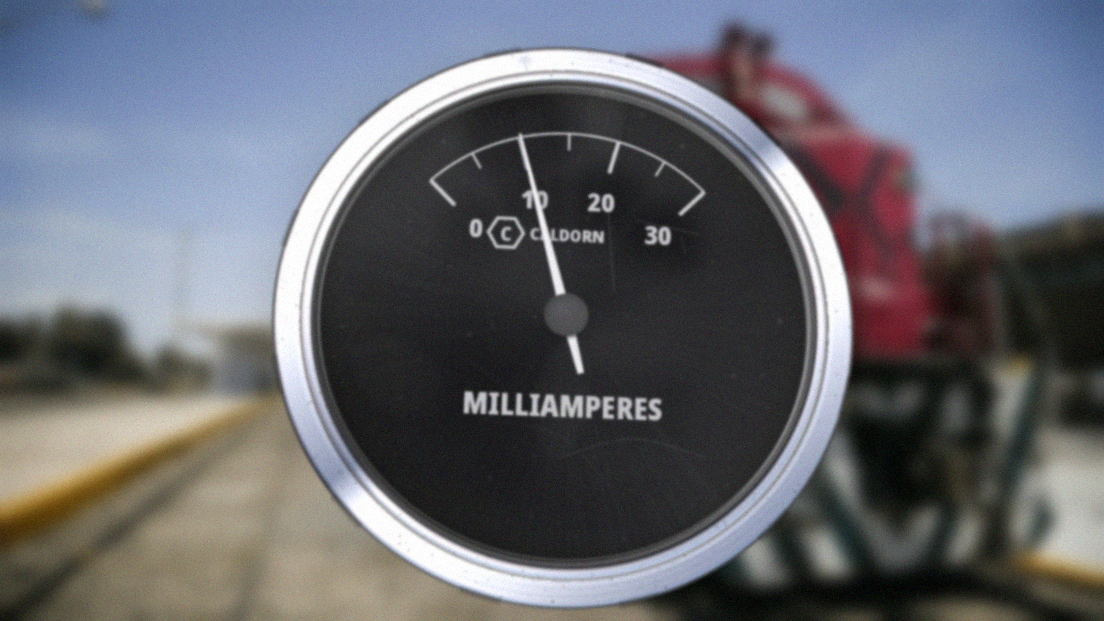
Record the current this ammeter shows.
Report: 10 mA
